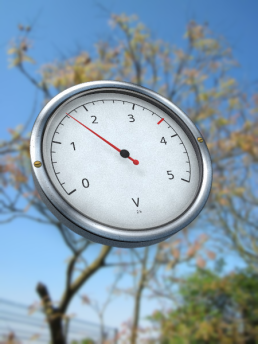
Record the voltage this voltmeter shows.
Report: 1.6 V
